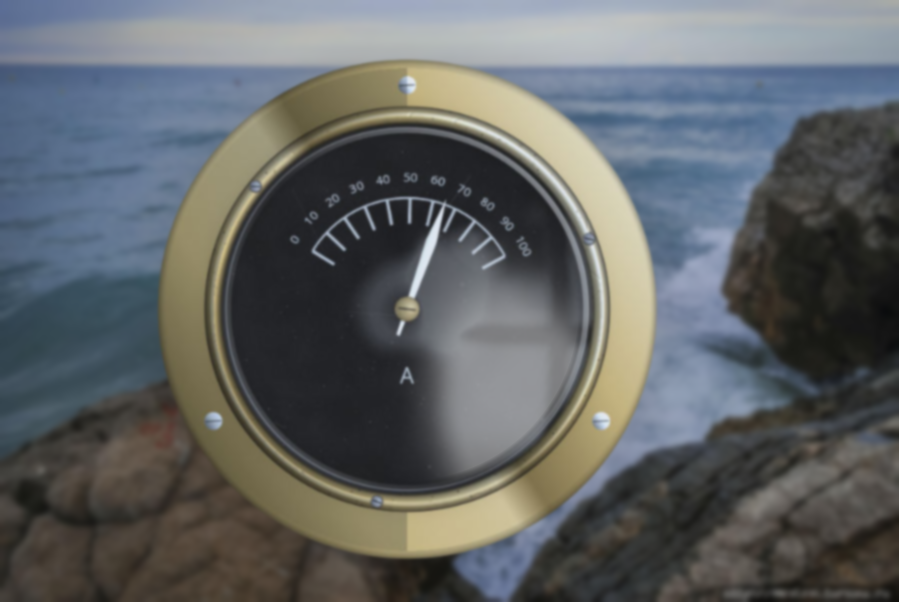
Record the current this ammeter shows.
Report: 65 A
